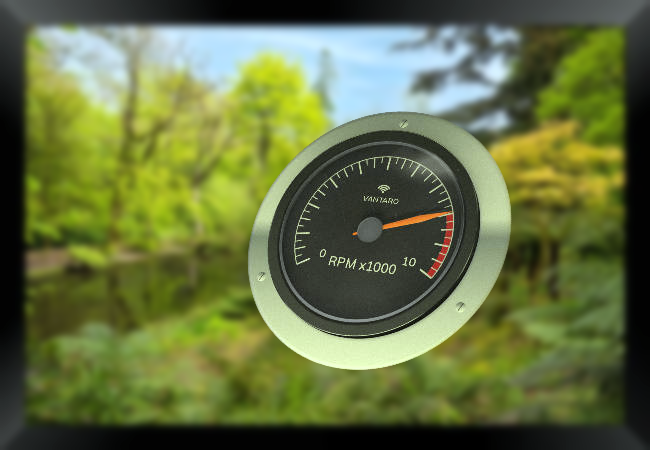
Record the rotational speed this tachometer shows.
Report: 8000 rpm
